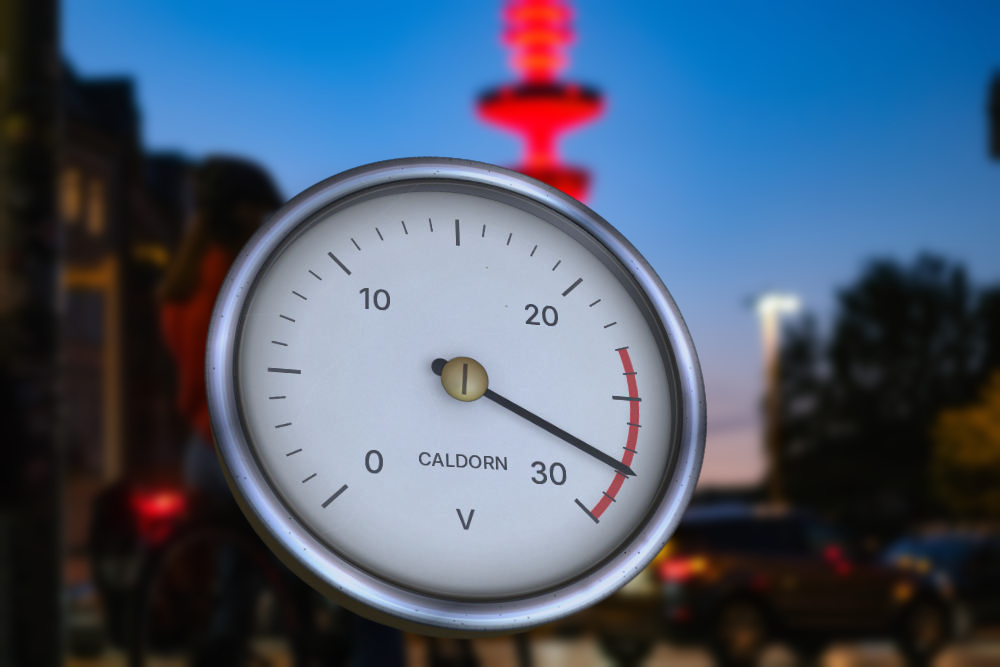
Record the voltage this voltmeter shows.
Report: 28 V
